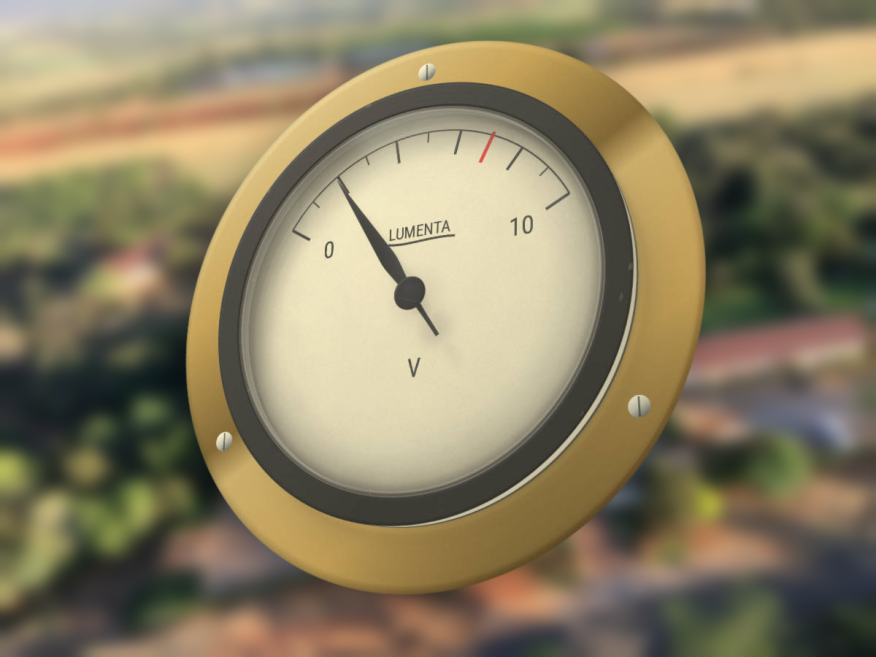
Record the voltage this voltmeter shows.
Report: 2 V
